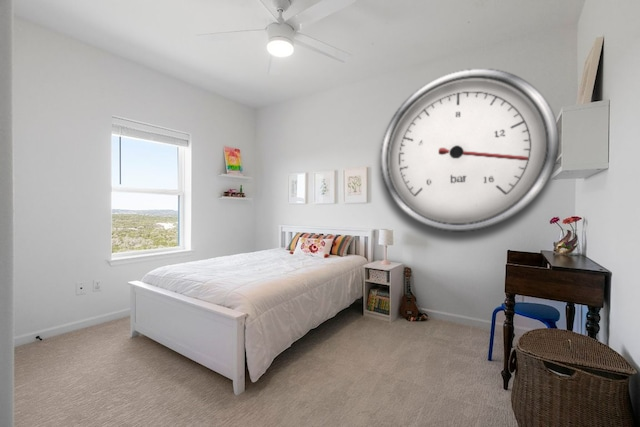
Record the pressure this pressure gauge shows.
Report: 14 bar
